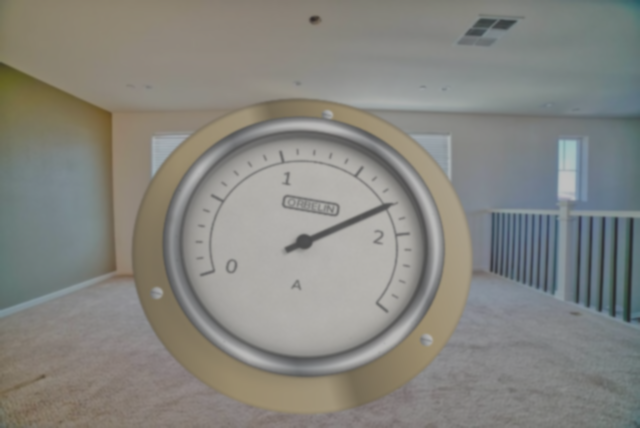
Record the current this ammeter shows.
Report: 1.8 A
